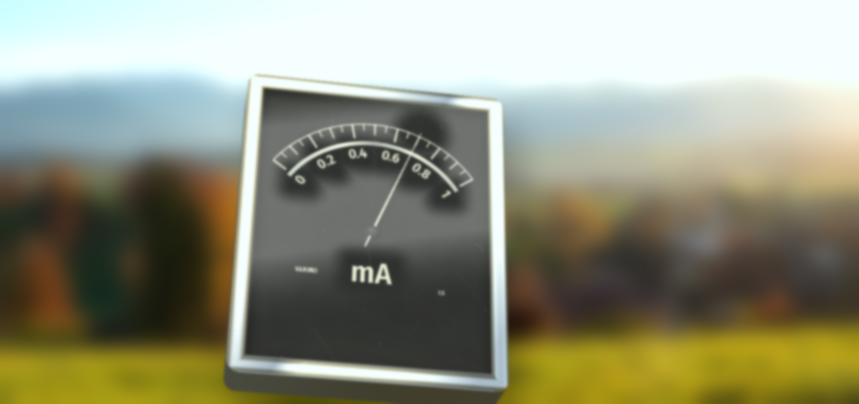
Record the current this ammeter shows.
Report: 0.7 mA
